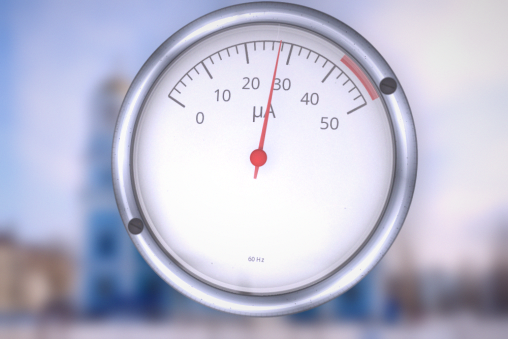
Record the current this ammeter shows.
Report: 28 µA
